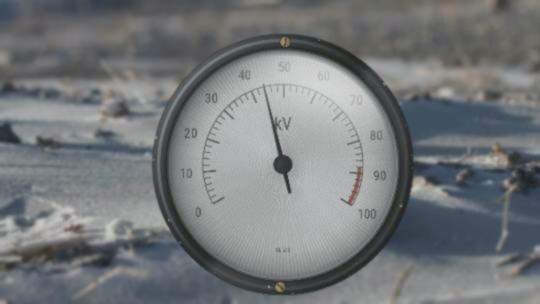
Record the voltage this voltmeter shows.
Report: 44 kV
